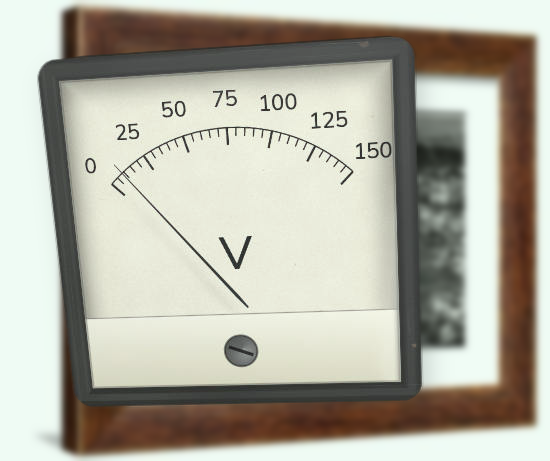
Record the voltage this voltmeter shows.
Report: 10 V
